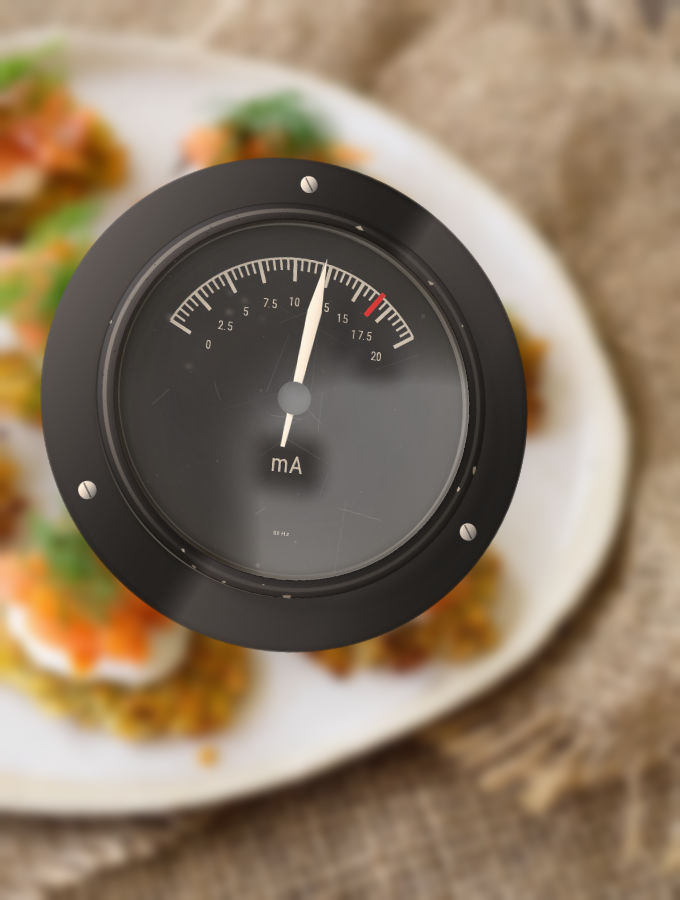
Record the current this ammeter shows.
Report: 12 mA
